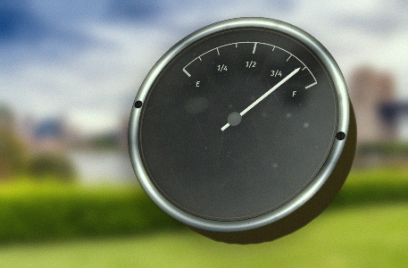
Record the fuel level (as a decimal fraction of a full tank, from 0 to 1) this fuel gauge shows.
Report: 0.875
